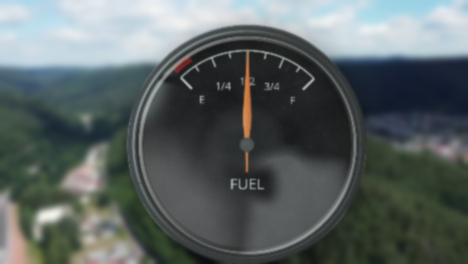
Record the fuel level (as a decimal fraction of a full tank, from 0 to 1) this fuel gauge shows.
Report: 0.5
